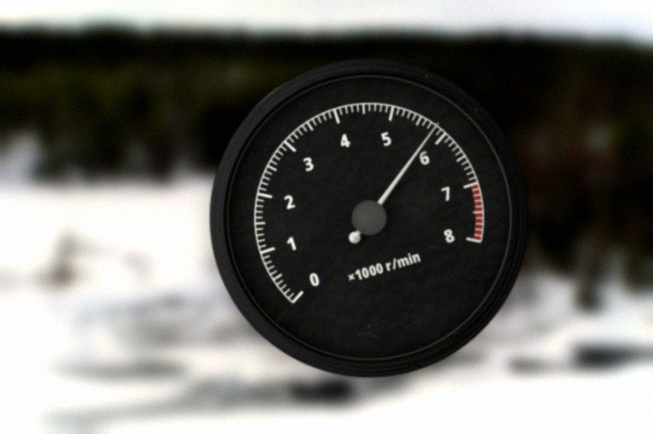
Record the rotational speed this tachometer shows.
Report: 5800 rpm
